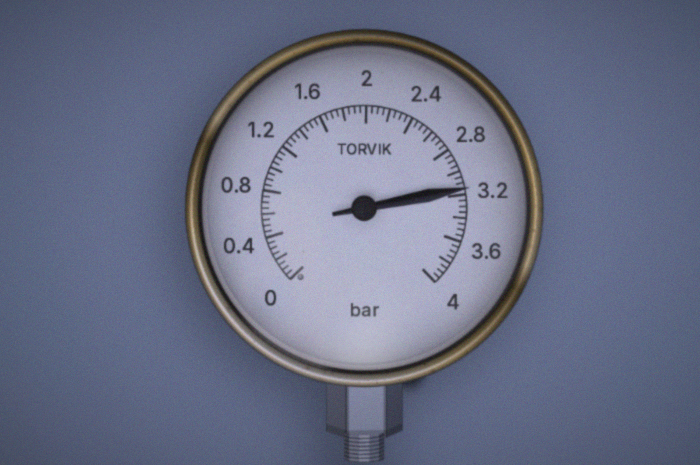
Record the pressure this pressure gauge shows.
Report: 3.15 bar
